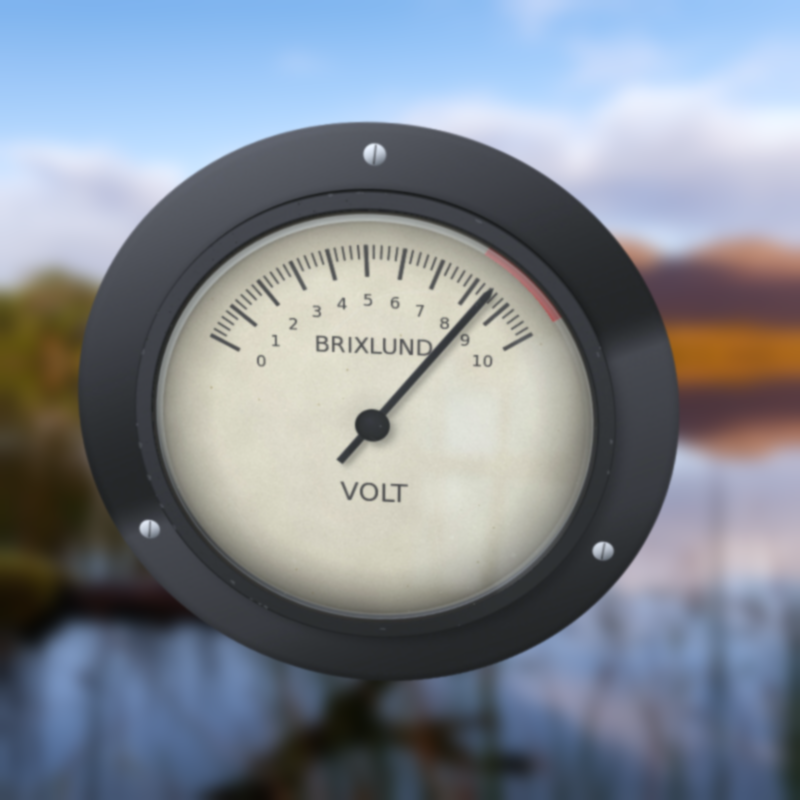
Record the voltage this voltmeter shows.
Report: 8.4 V
